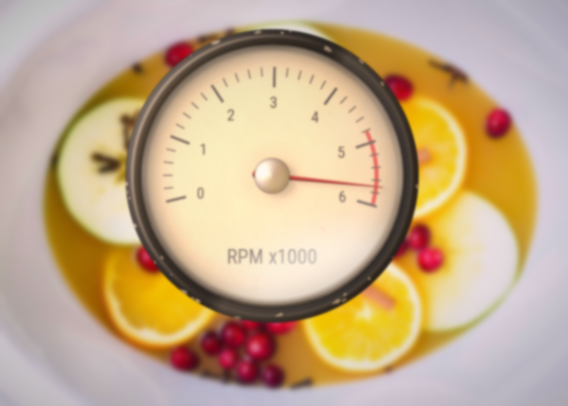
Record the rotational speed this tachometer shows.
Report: 5700 rpm
